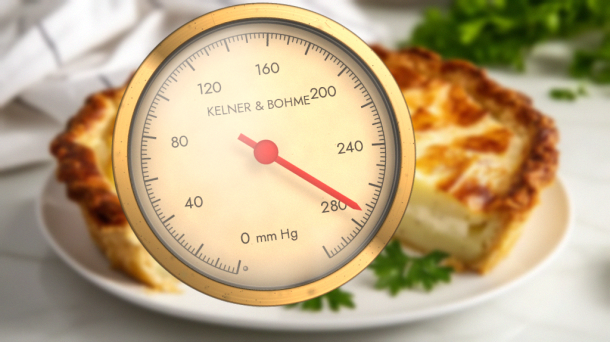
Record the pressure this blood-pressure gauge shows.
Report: 274 mmHg
